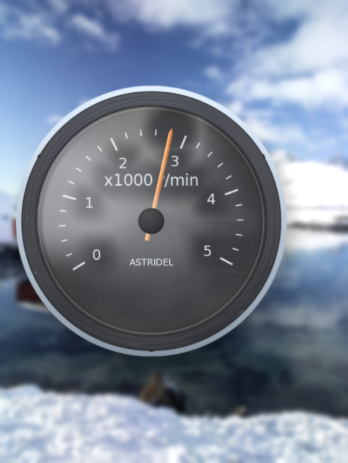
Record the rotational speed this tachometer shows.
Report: 2800 rpm
